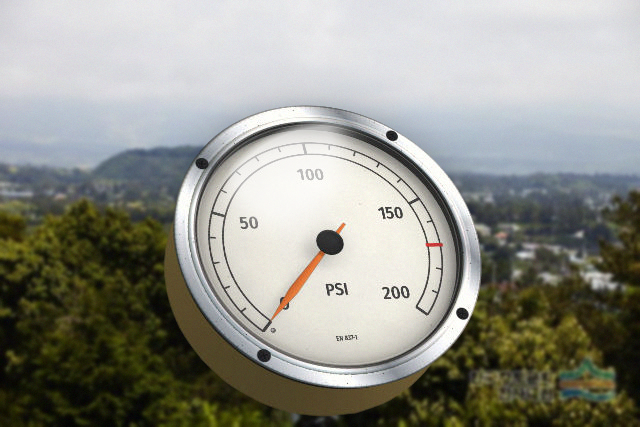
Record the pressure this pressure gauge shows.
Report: 0 psi
